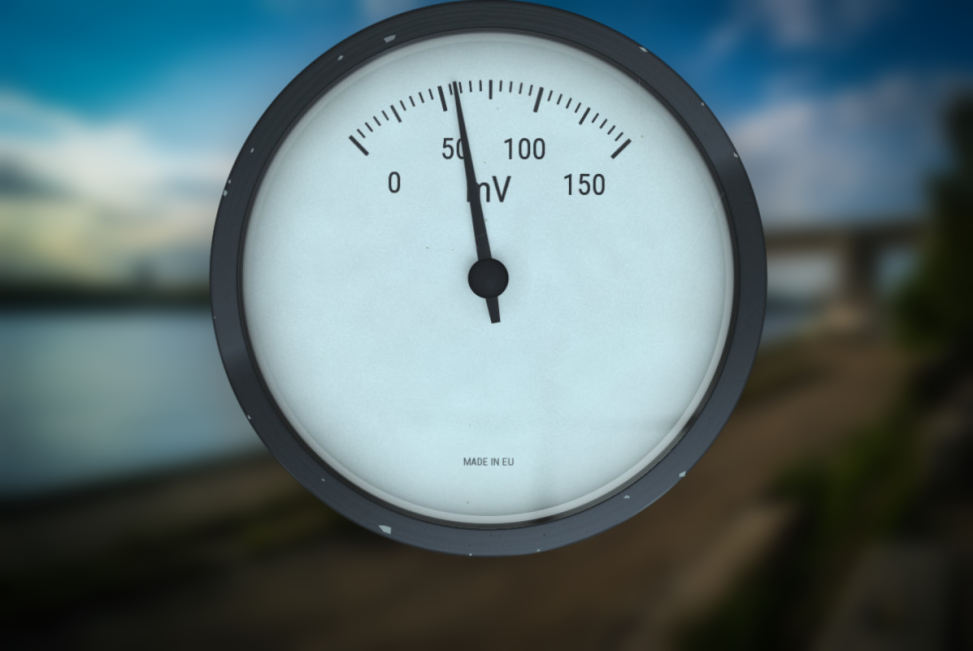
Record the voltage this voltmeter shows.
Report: 57.5 mV
